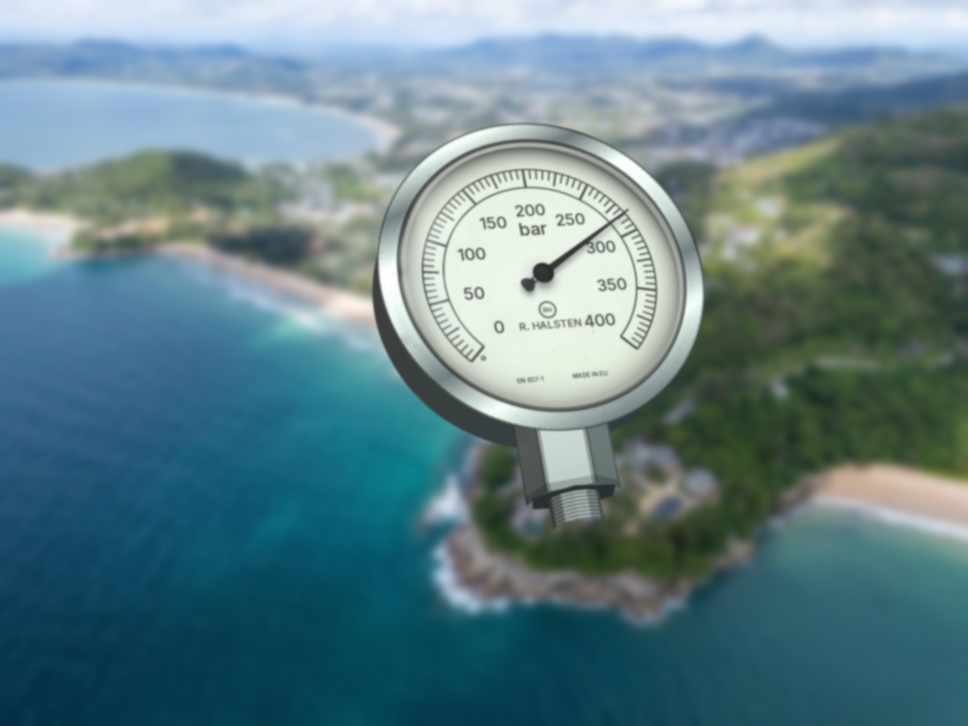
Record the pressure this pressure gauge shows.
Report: 285 bar
